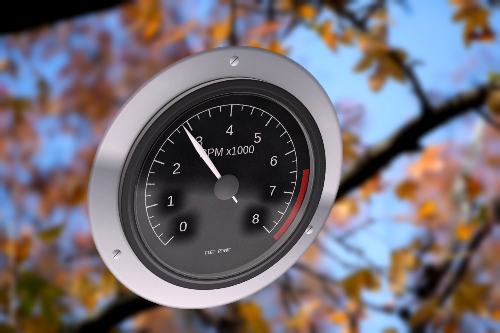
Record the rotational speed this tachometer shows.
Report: 2875 rpm
